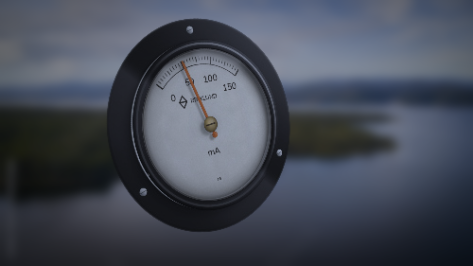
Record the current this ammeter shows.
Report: 50 mA
